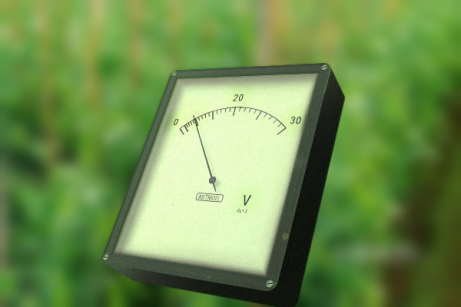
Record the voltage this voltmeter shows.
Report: 10 V
